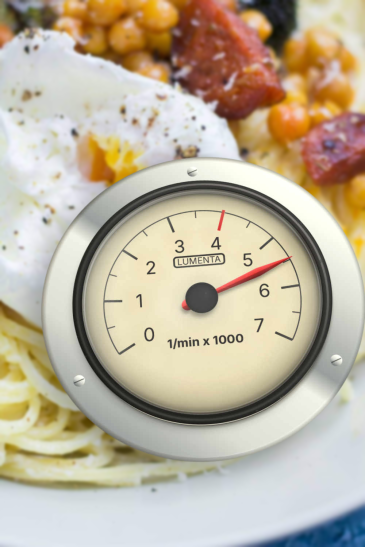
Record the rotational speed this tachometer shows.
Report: 5500 rpm
